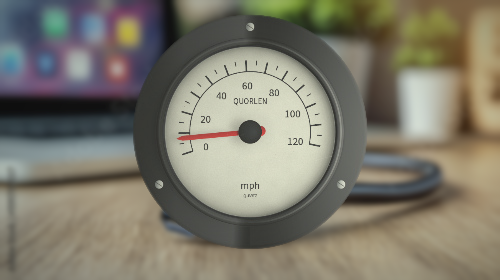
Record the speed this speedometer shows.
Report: 7.5 mph
